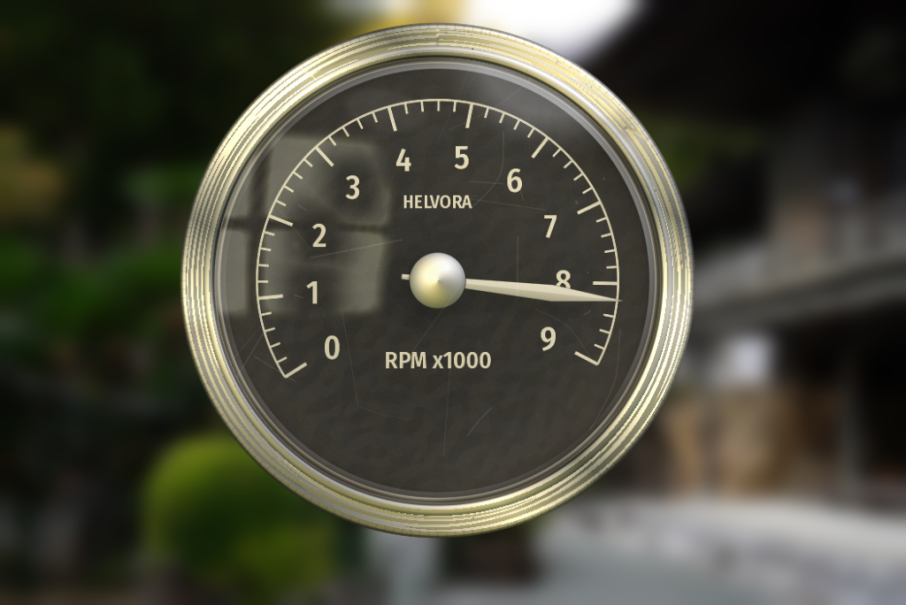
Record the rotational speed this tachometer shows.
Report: 8200 rpm
